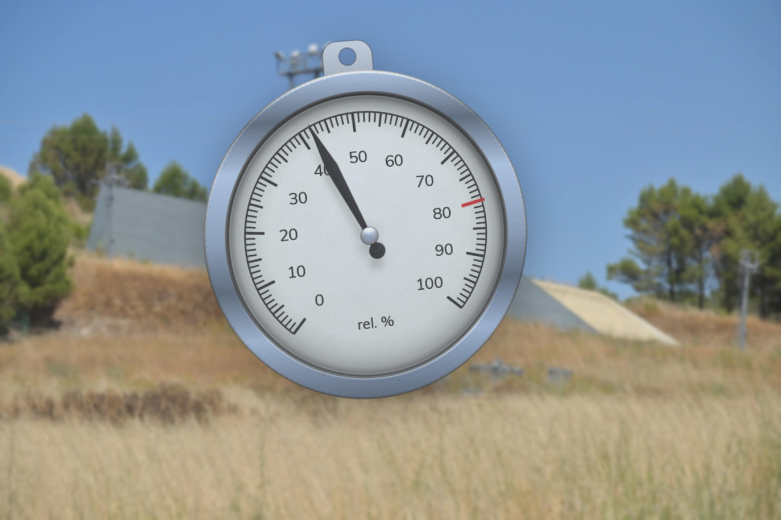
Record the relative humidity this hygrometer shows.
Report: 42 %
